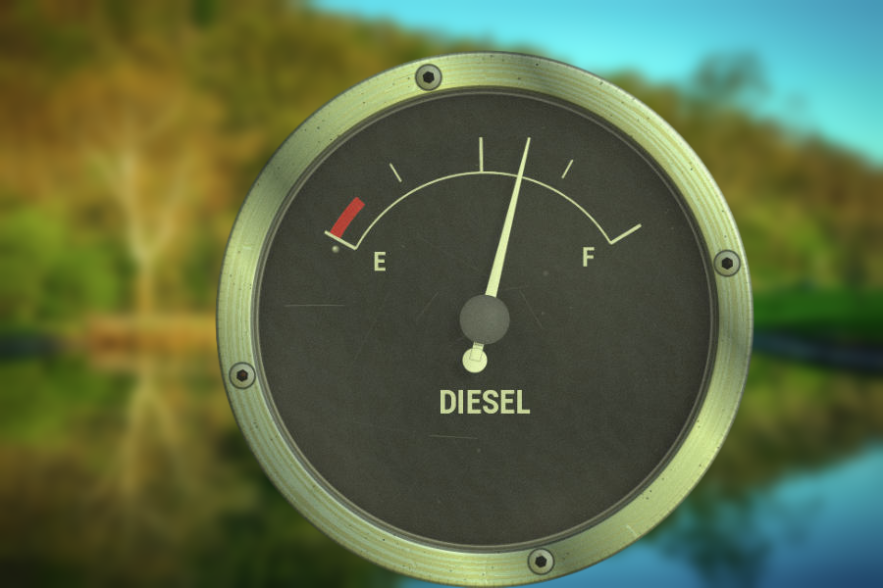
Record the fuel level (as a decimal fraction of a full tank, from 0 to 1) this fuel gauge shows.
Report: 0.625
